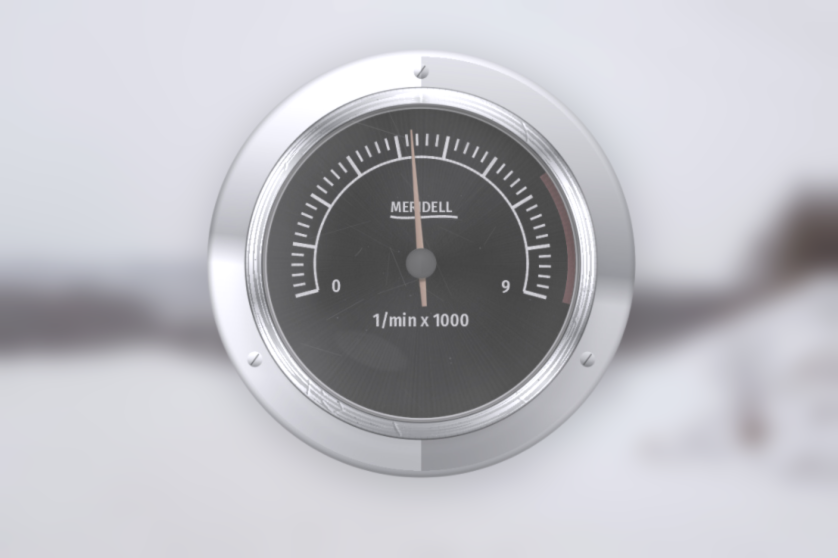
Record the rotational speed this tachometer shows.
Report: 4300 rpm
